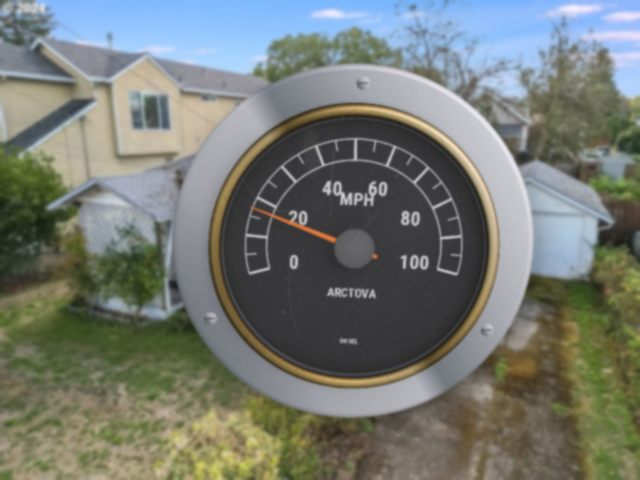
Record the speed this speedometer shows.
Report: 17.5 mph
